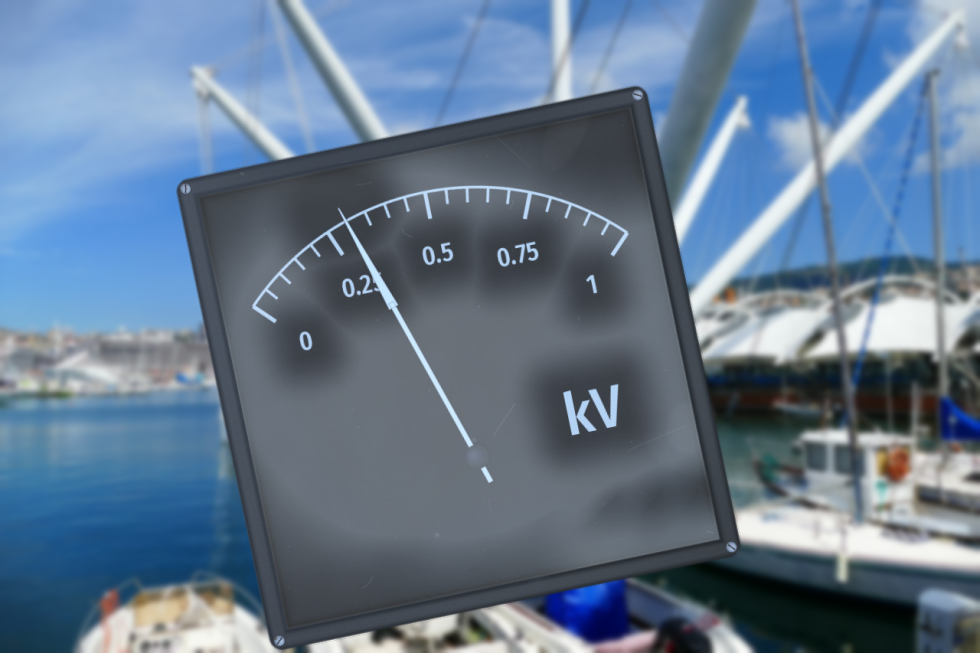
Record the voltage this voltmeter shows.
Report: 0.3 kV
